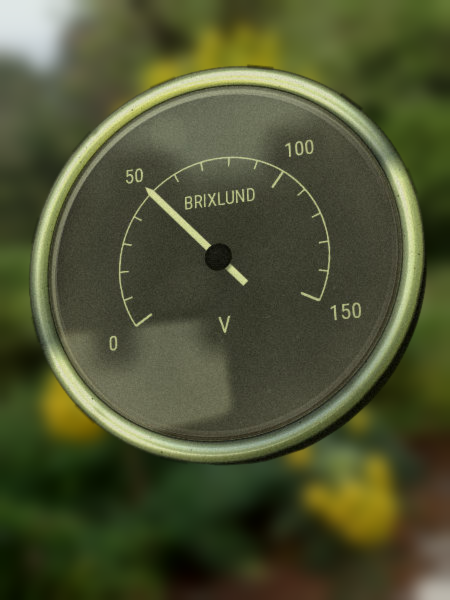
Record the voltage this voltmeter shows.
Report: 50 V
